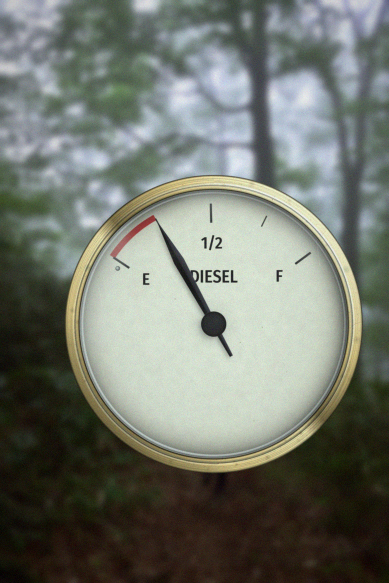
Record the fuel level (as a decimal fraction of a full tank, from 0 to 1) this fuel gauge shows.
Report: 0.25
